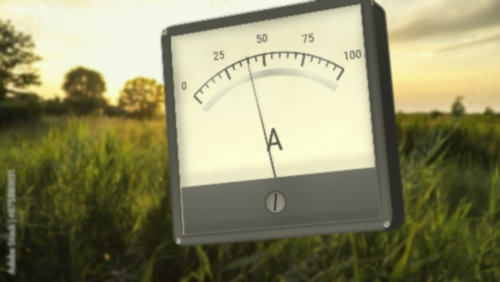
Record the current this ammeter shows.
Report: 40 A
